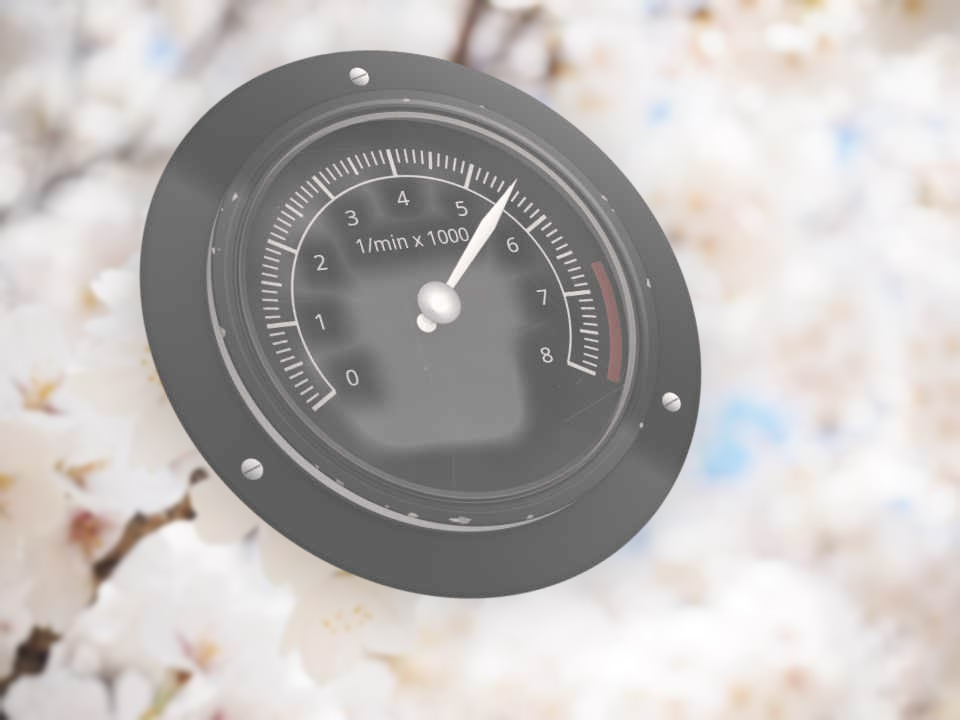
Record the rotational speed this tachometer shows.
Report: 5500 rpm
